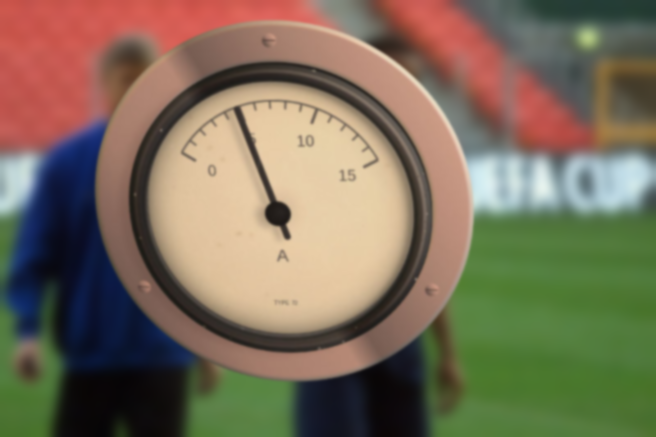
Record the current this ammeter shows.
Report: 5 A
